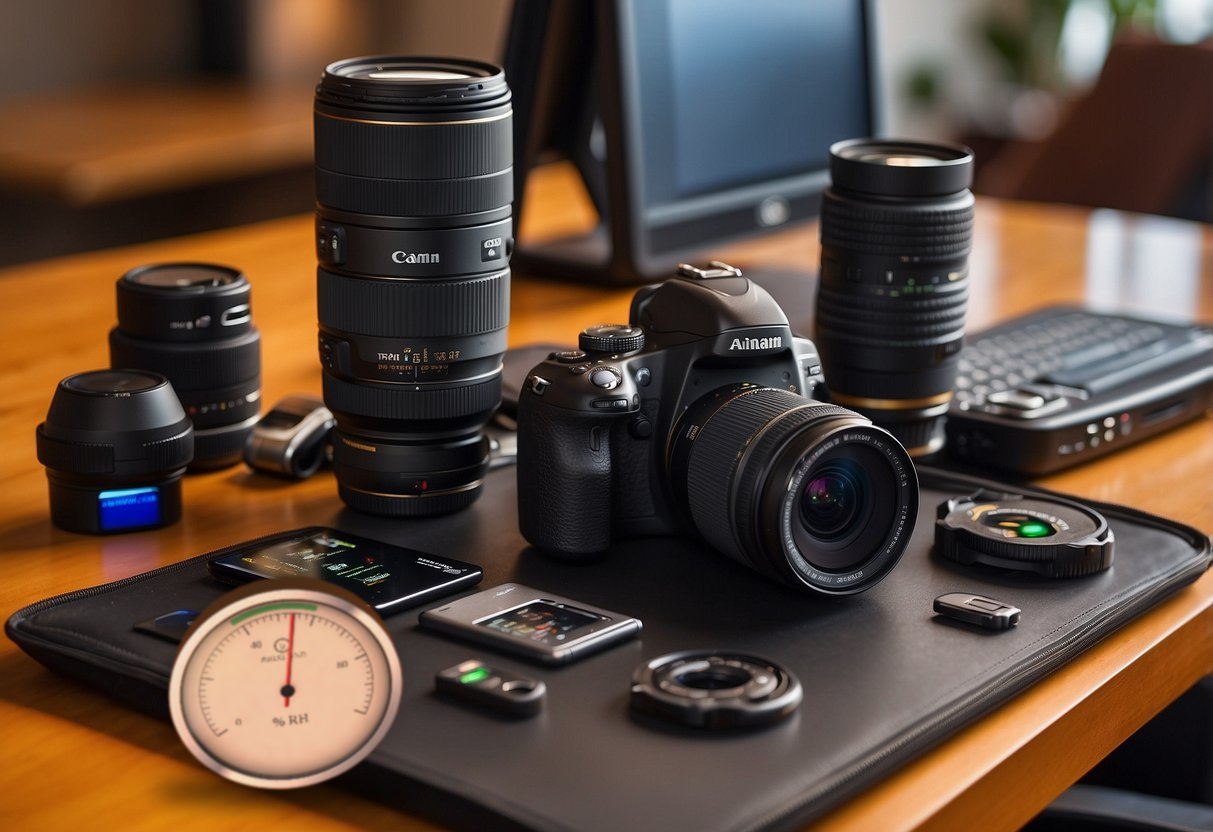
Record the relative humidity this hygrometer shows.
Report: 54 %
